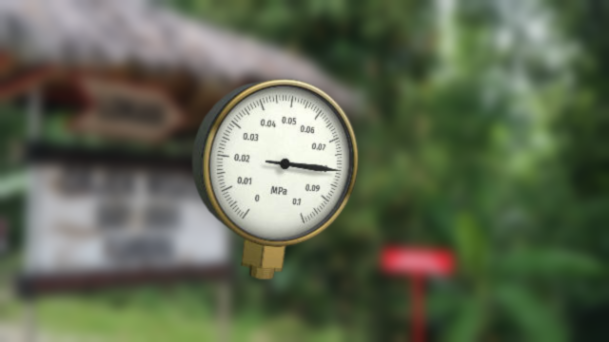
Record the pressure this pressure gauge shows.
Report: 0.08 MPa
